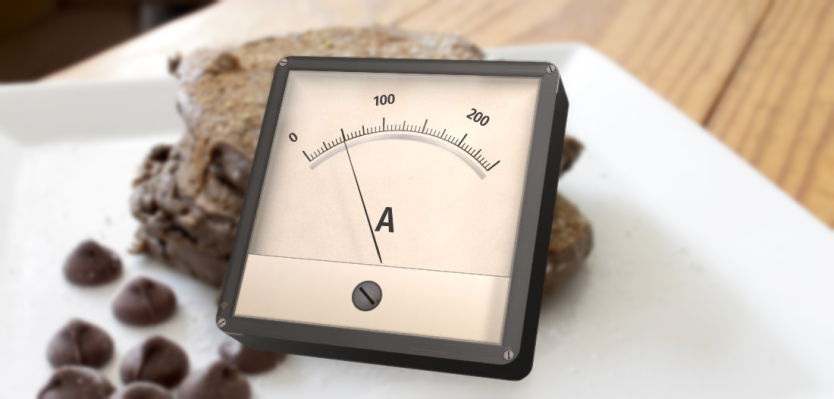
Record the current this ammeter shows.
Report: 50 A
